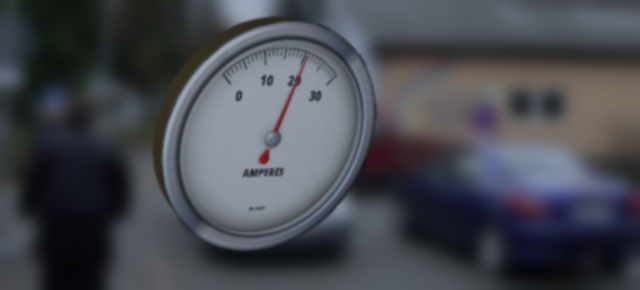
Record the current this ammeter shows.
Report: 20 A
